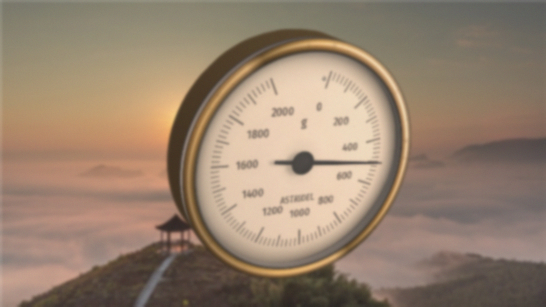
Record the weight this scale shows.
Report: 500 g
